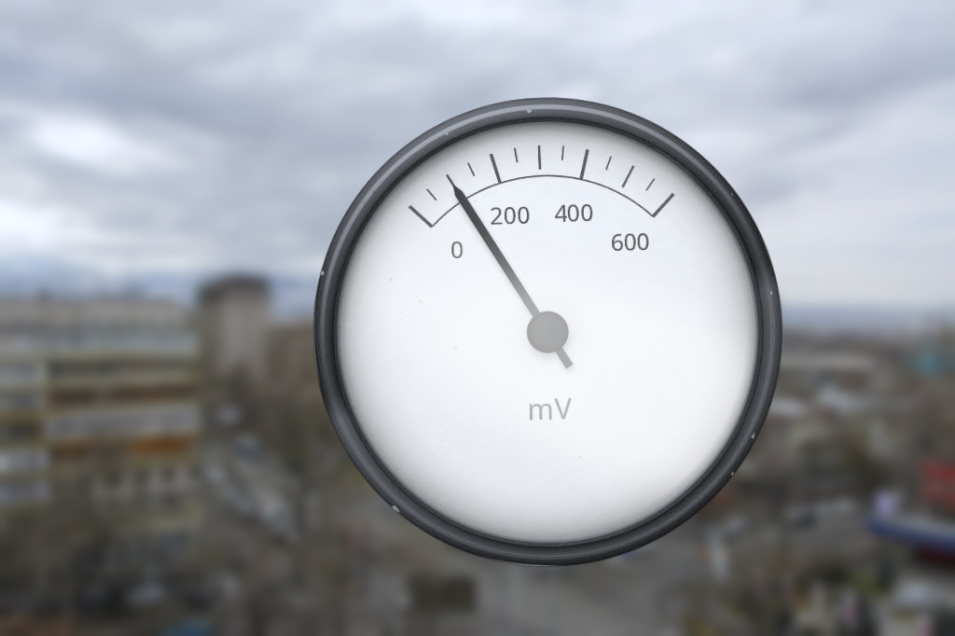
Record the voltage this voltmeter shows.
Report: 100 mV
